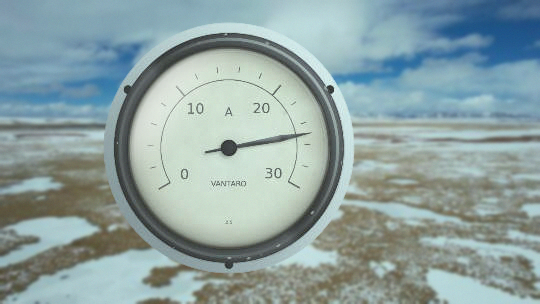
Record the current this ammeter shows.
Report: 25 A
